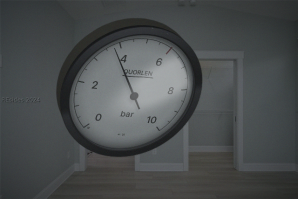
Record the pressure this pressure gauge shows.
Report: 3.75 bar
